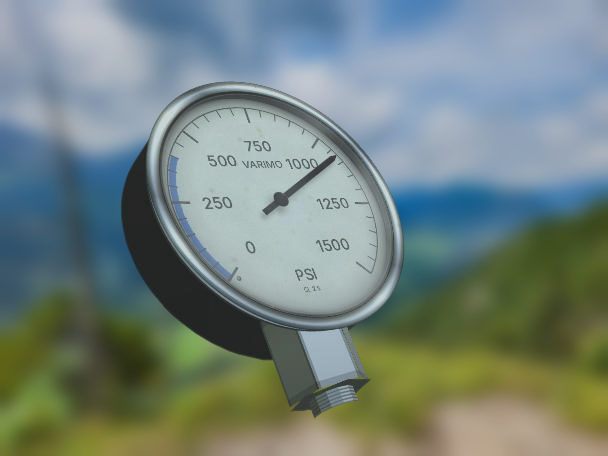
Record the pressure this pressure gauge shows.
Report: 1075 psi
